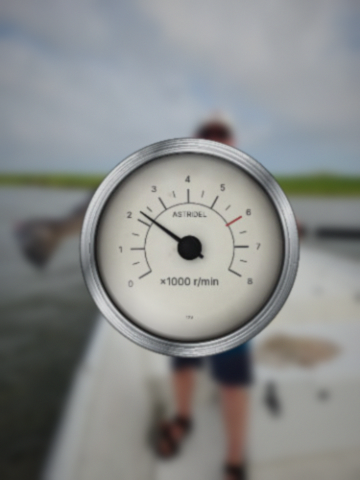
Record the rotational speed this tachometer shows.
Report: 2250 rpm
